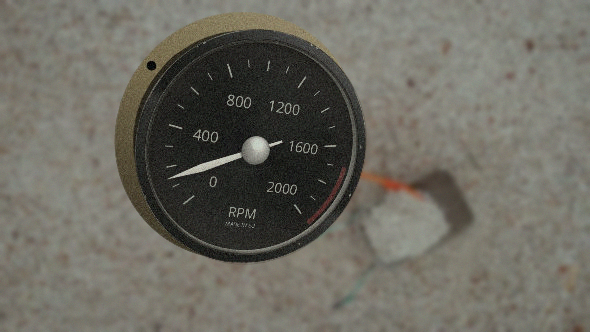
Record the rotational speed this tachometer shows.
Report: 150 rpm
